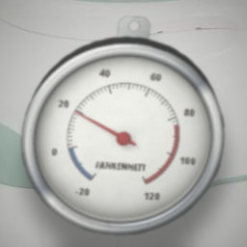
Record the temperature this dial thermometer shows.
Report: 20 °F
